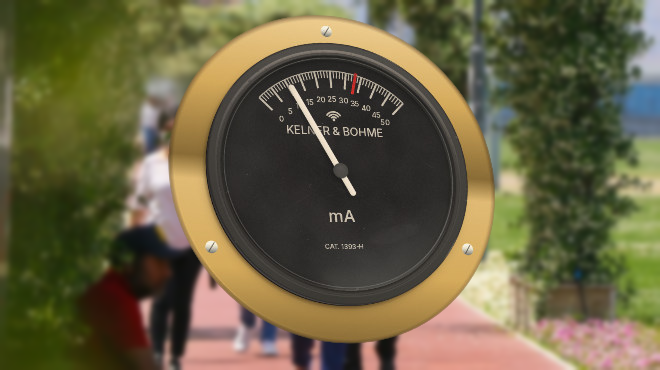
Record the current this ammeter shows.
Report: 10 mA
